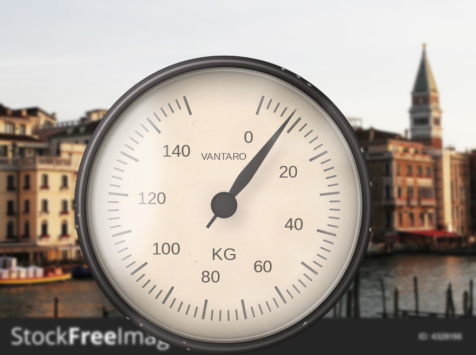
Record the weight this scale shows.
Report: 8 kg
